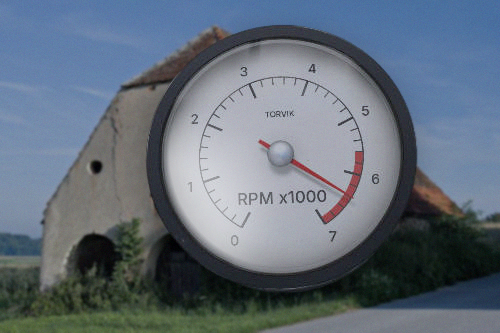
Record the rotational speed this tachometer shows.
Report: 6400 rpm
